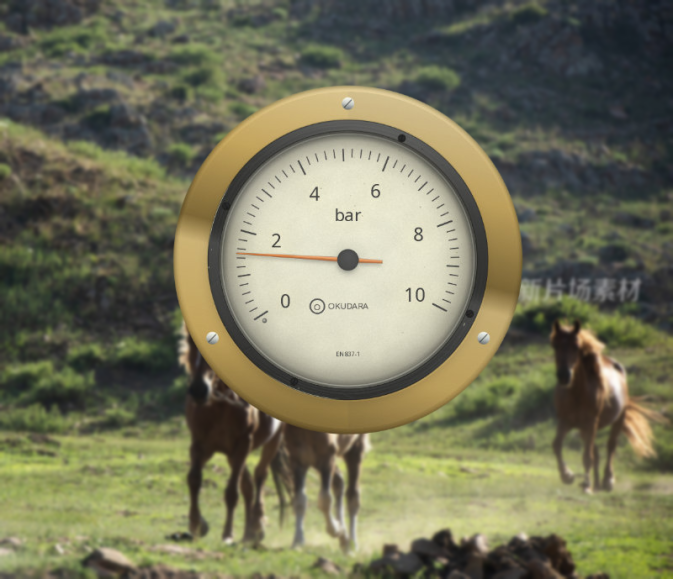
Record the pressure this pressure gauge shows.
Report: 1.5 bar
